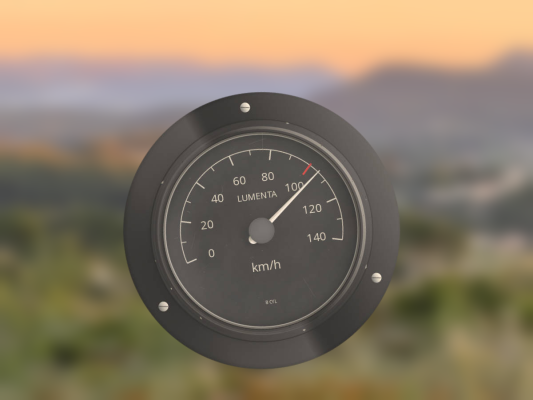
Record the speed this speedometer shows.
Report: 105 km/h
